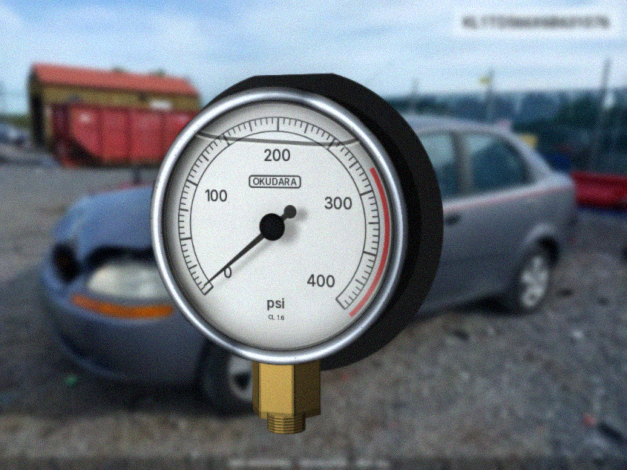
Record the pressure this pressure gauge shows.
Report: 5 psi
